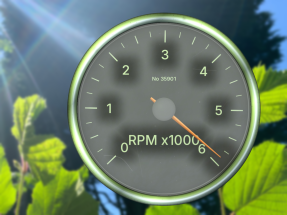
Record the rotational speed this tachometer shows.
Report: 5875 rpm
